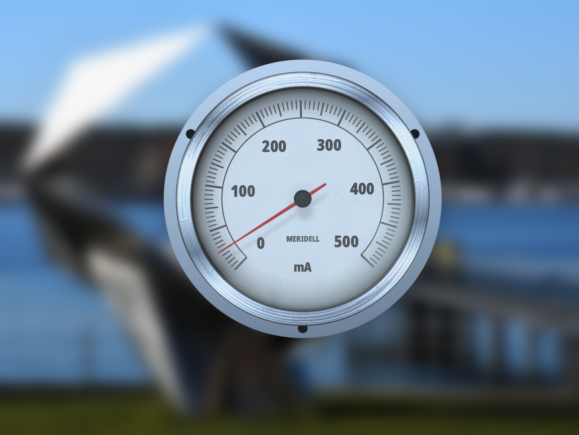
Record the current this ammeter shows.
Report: 25 mA
